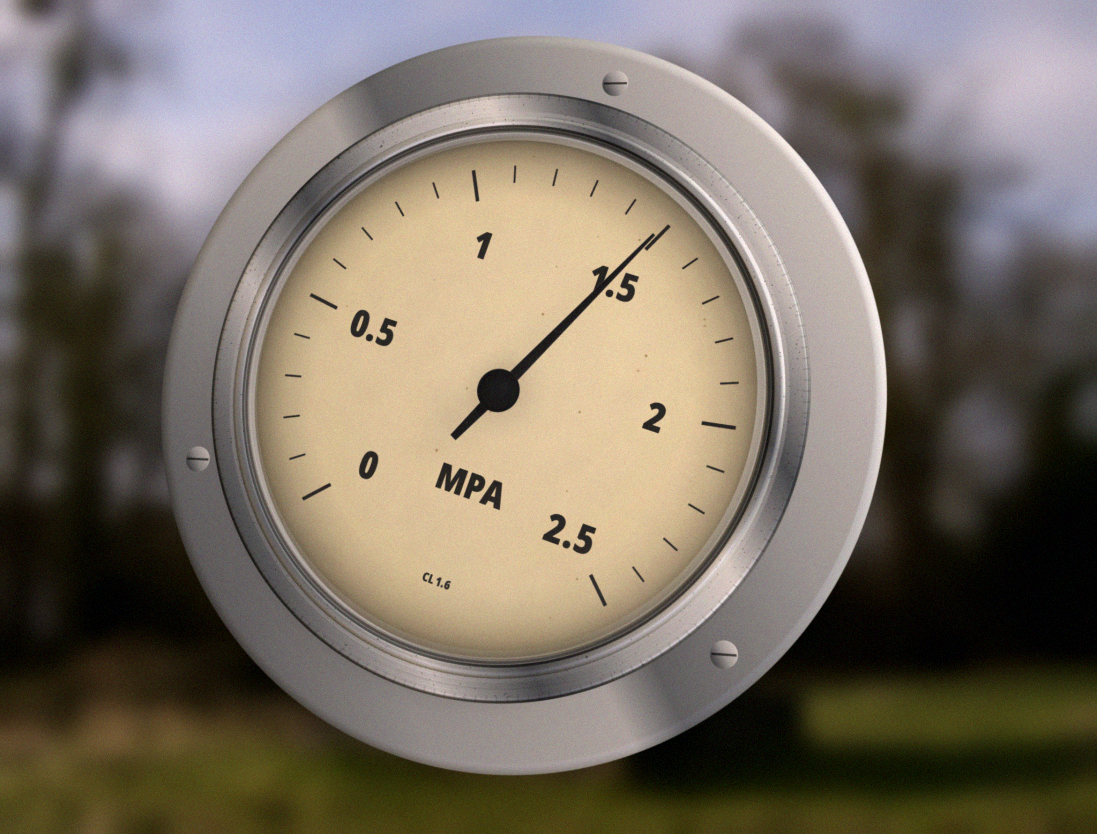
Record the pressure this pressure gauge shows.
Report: 1.5 MPa
